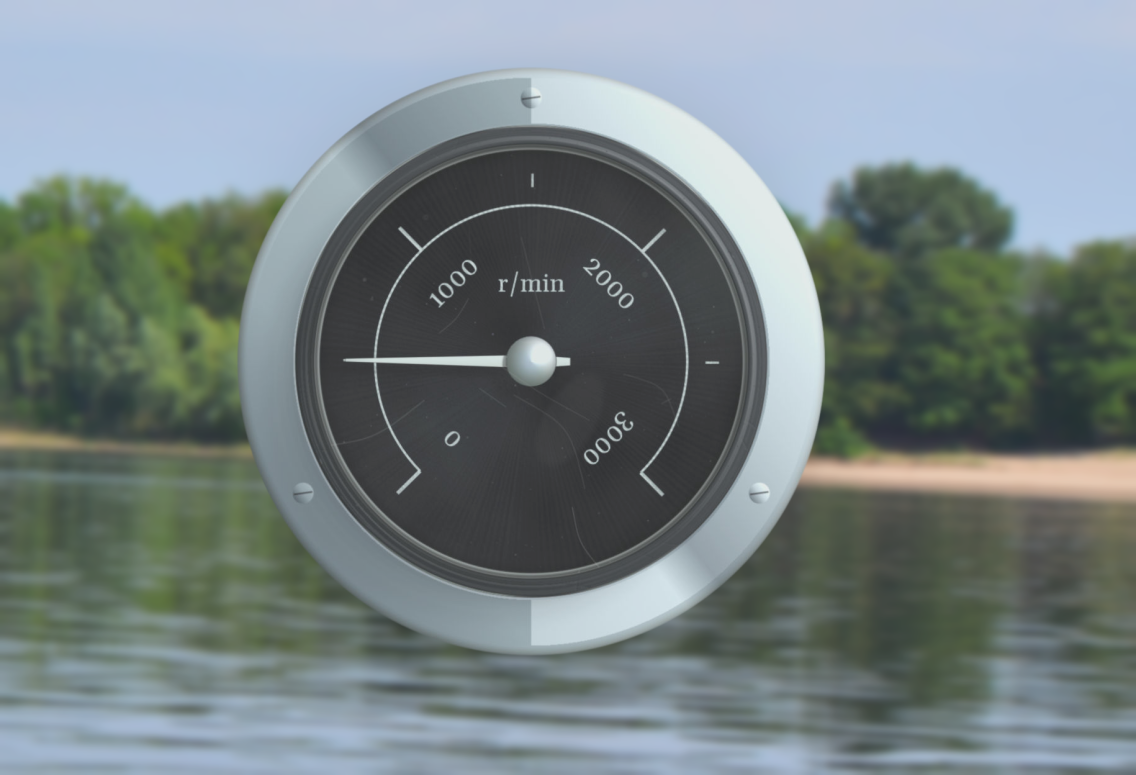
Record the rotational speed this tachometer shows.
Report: 500 rpm
